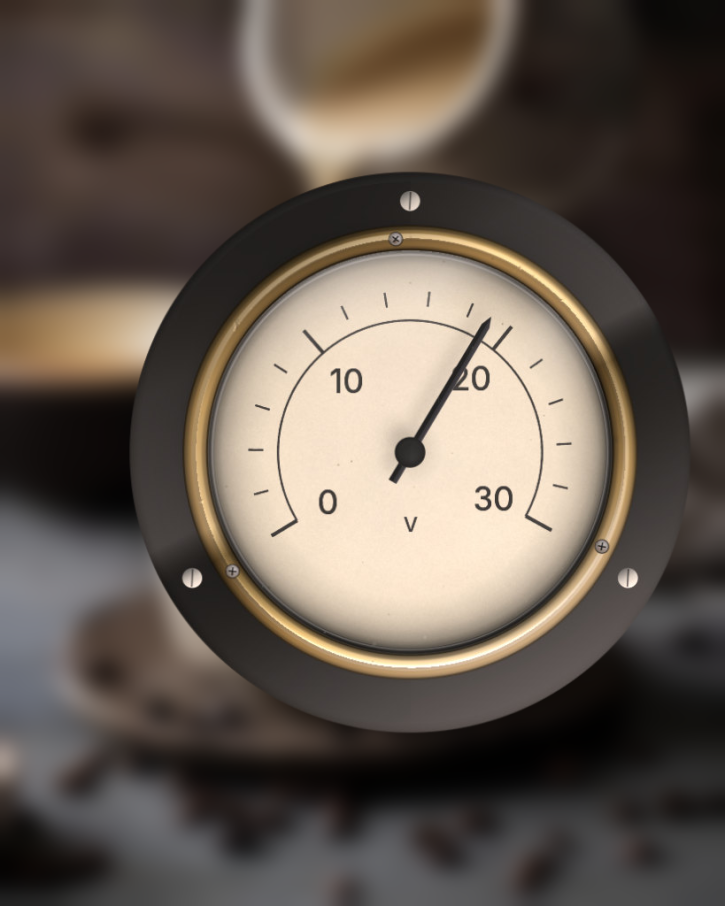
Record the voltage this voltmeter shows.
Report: 19 V
